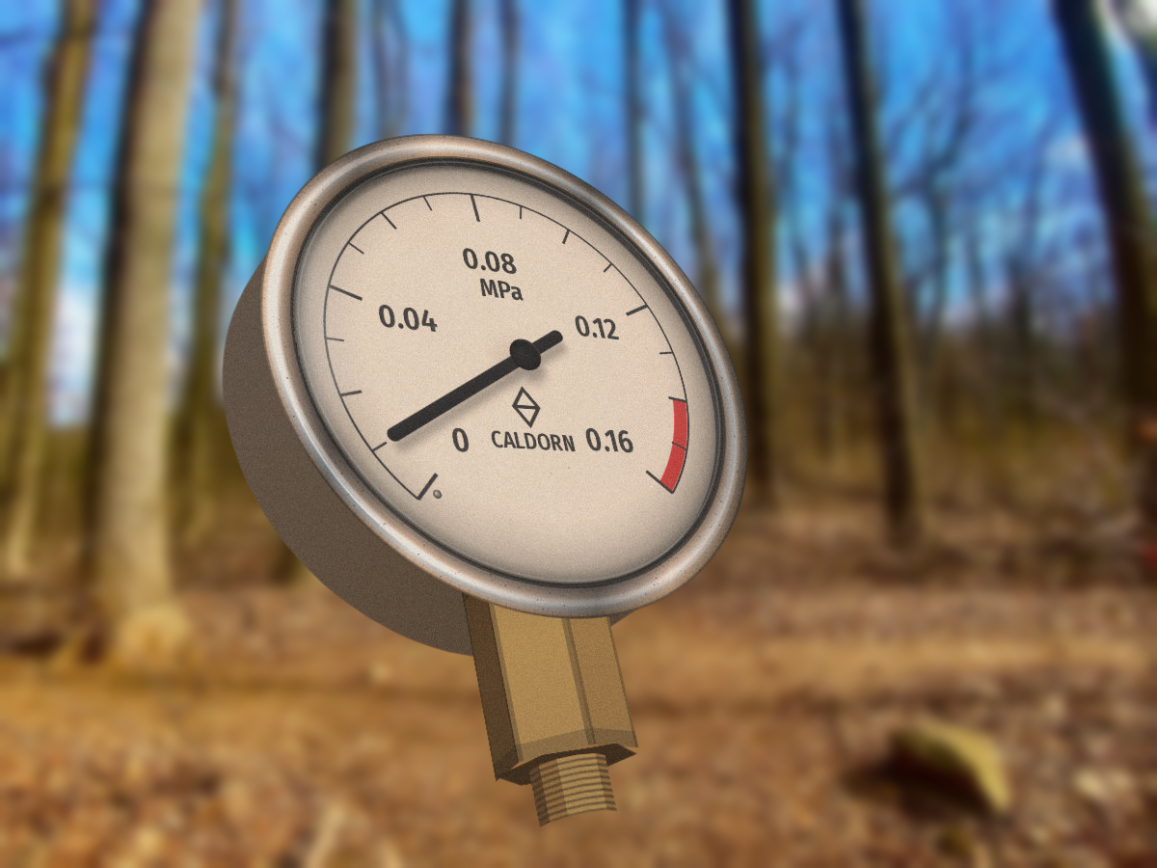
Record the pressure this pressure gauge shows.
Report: 0.01 MPa
